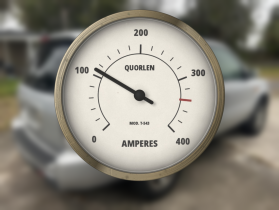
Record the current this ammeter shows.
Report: 110 A
